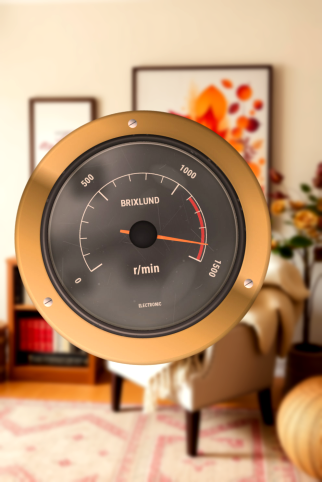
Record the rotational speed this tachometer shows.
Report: 1400 rpm
